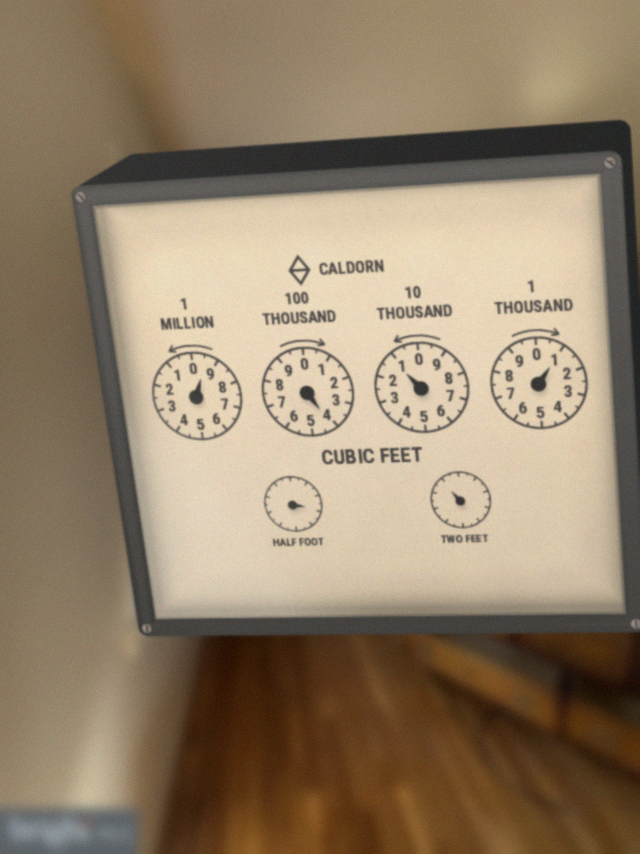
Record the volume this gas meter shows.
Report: 941100 ft³
